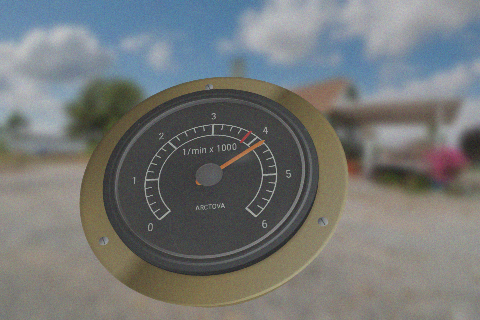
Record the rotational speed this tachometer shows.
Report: 4200 rpm
